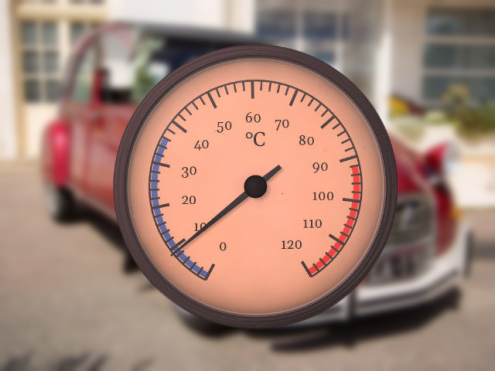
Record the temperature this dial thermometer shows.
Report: 9 °C
